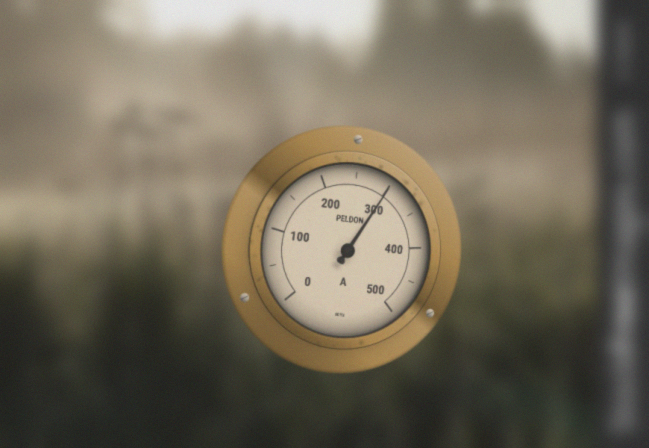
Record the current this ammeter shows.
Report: 300 A
